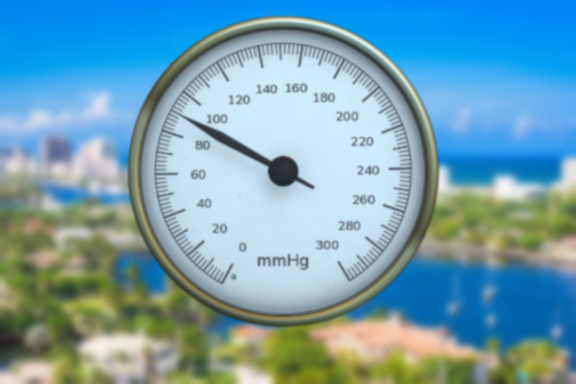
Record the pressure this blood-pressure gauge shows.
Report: 90 mmHg
